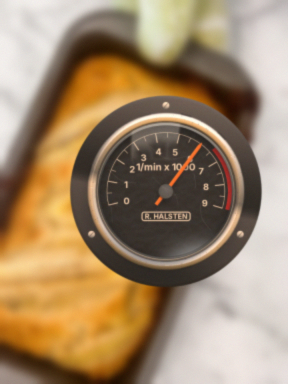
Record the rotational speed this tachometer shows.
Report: 6000 rpm
